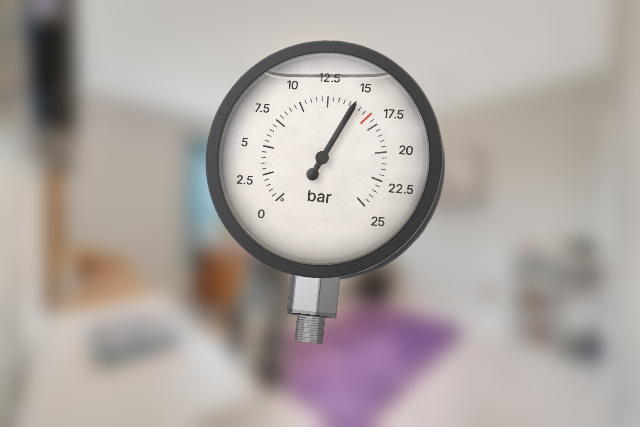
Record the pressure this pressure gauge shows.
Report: 15 bar
